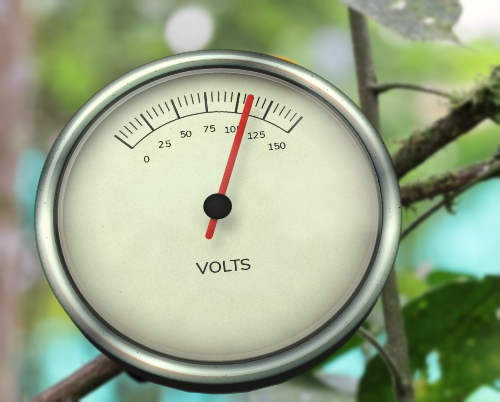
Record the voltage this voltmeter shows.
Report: 110 V
